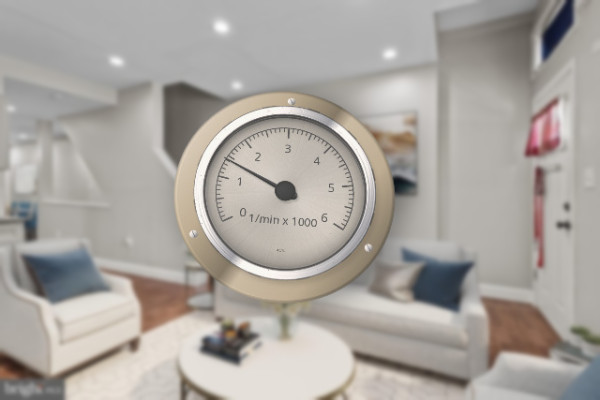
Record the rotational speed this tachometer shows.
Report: 1400 rpm
